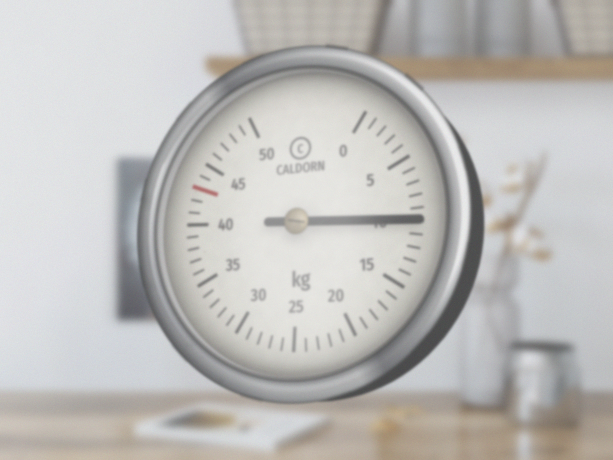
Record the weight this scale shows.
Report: 10 kg
